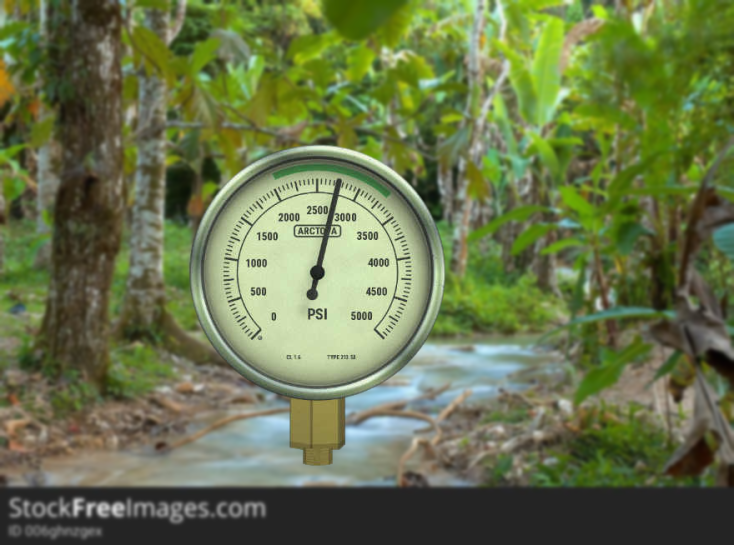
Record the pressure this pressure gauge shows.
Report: 2750 psi
